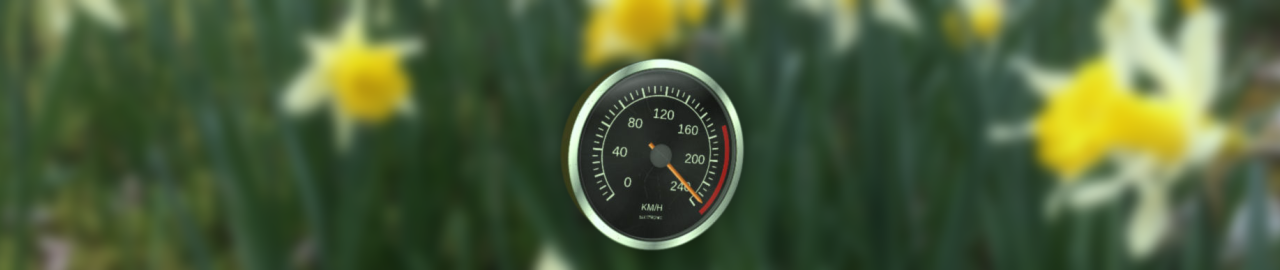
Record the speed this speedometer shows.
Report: 235 km/h
